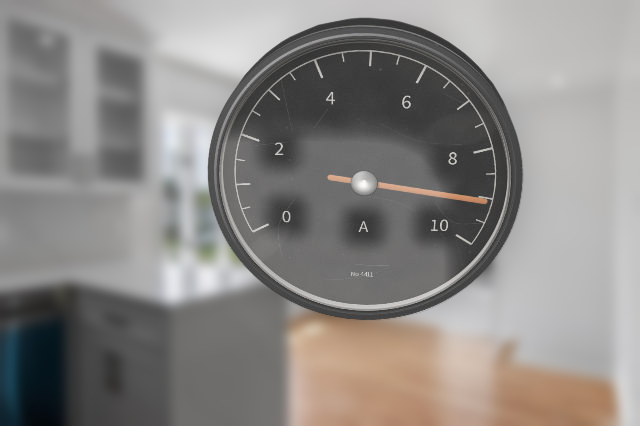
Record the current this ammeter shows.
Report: 9 A
